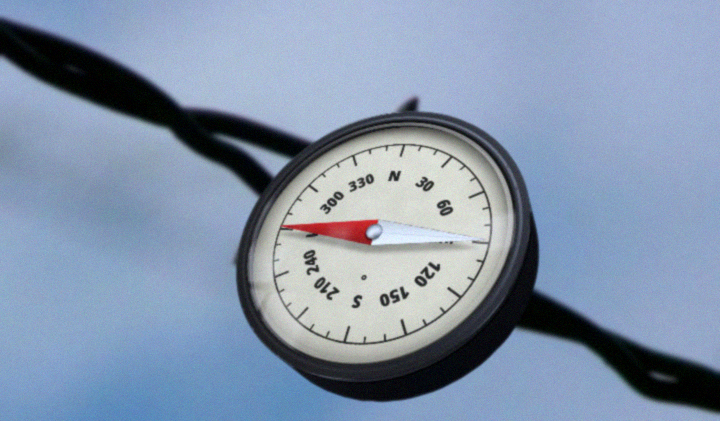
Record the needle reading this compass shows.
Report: 270 °
